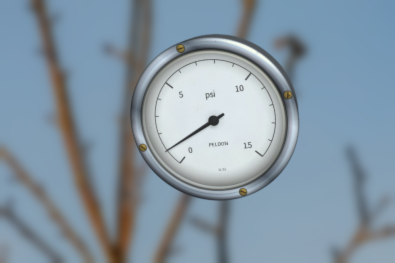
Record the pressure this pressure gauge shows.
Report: 1 psi
